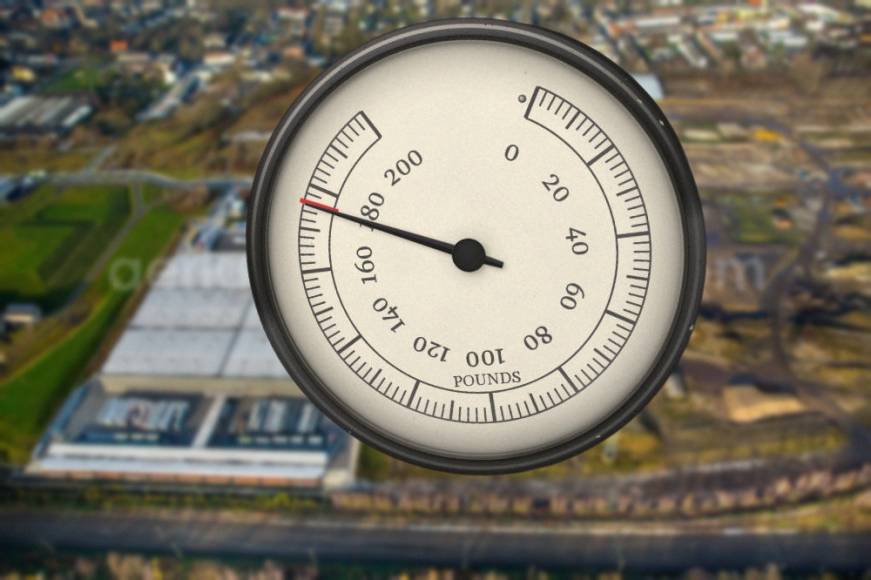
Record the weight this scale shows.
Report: 176 lb
